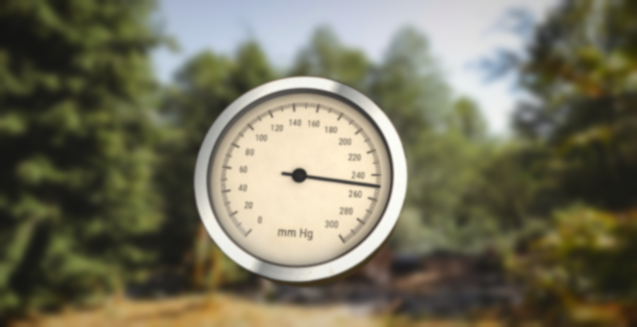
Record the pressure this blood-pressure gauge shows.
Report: 250 mmHg
